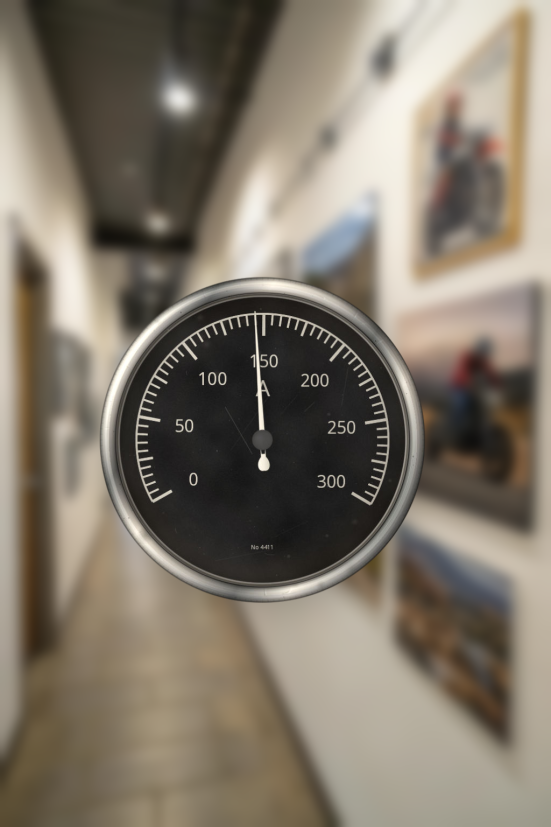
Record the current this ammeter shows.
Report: 145 A
